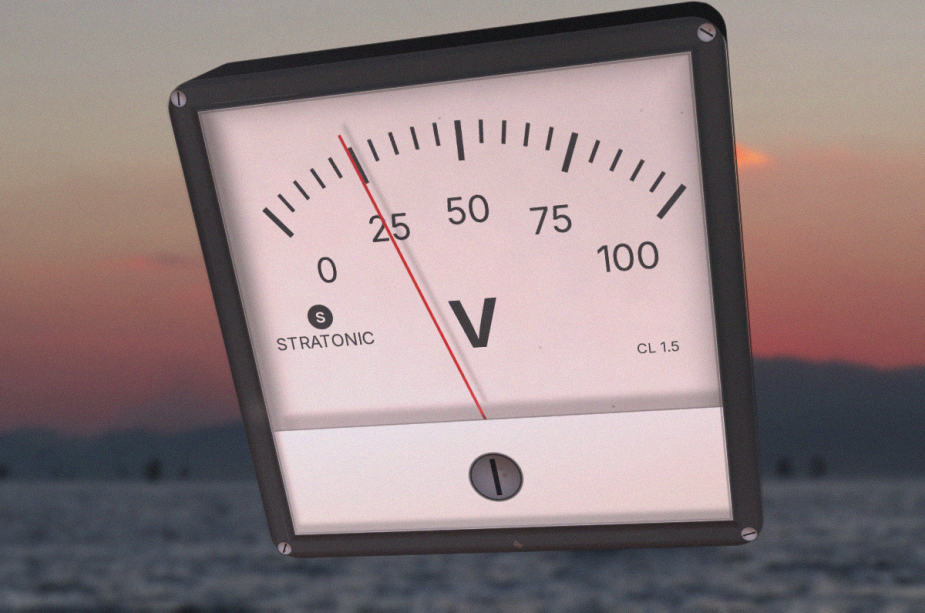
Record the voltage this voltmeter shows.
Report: 25 V
